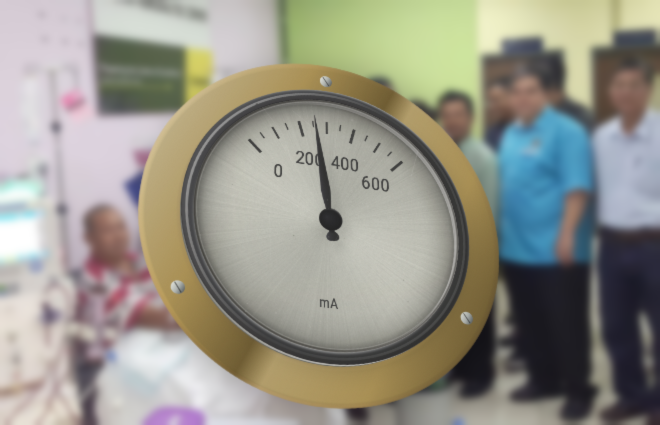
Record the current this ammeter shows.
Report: 250 mA
